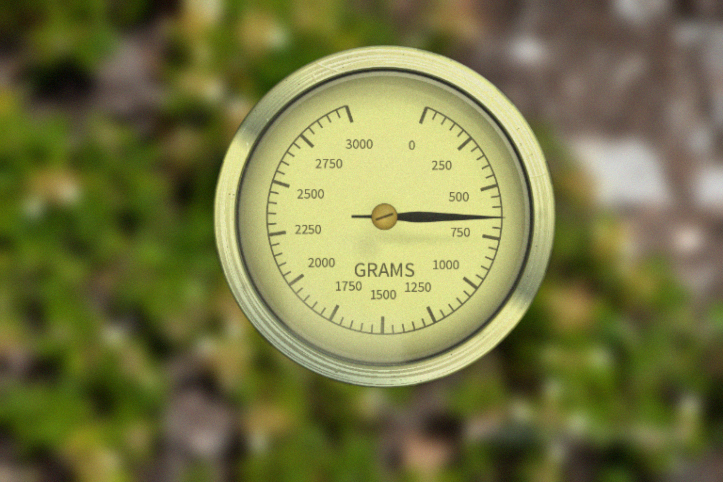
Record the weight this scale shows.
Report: 650 g
